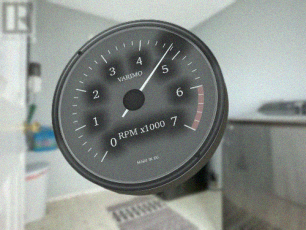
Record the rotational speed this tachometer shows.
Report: 4800 rpm
